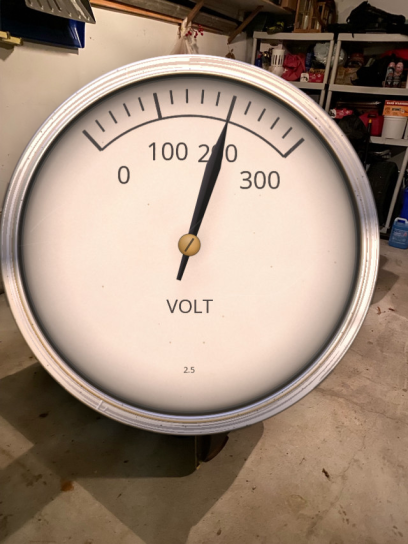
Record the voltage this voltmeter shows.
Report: 200 V
